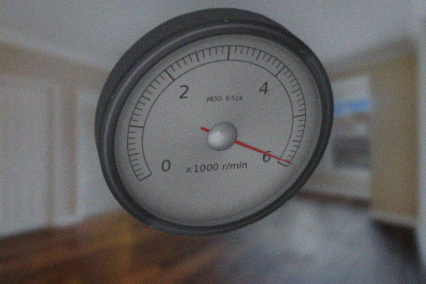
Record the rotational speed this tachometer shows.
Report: 5900 rpm
